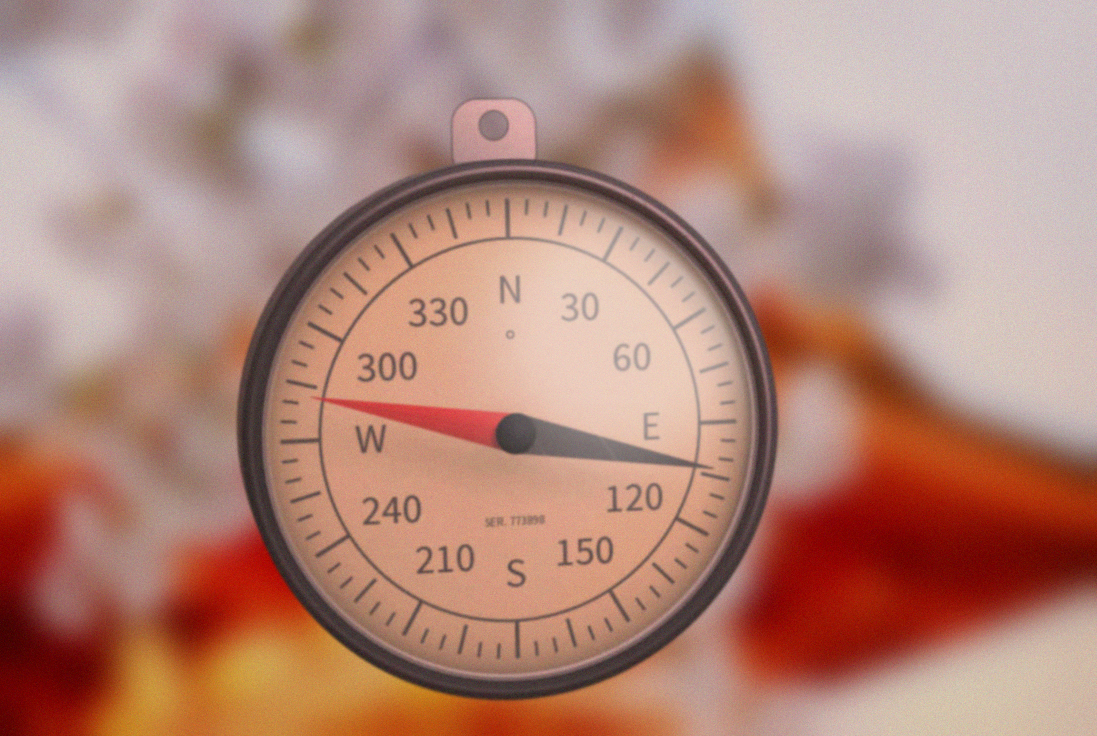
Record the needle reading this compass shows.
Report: 282.5 °
